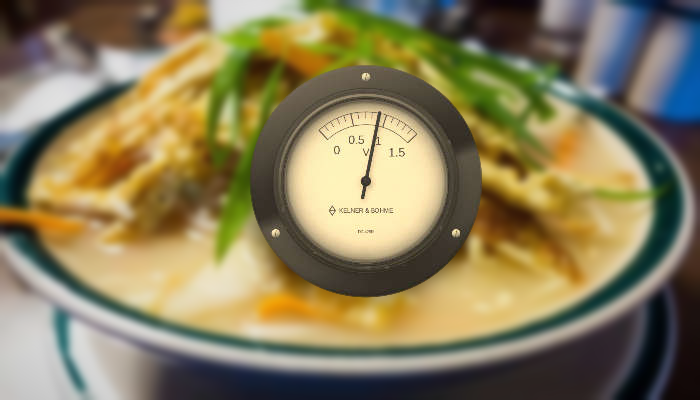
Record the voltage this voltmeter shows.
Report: 0.9 V
